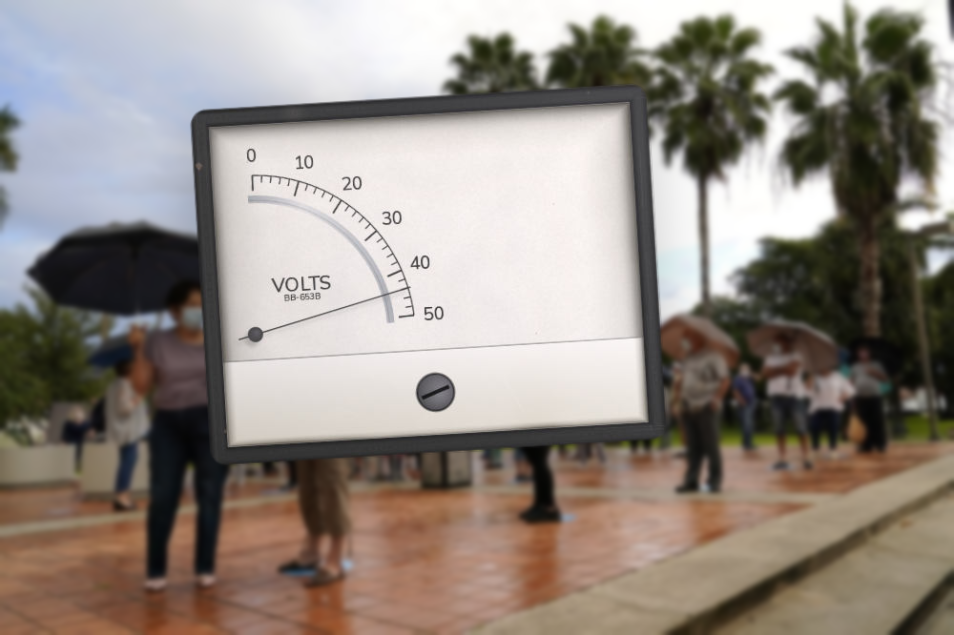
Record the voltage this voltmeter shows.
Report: 44 V
